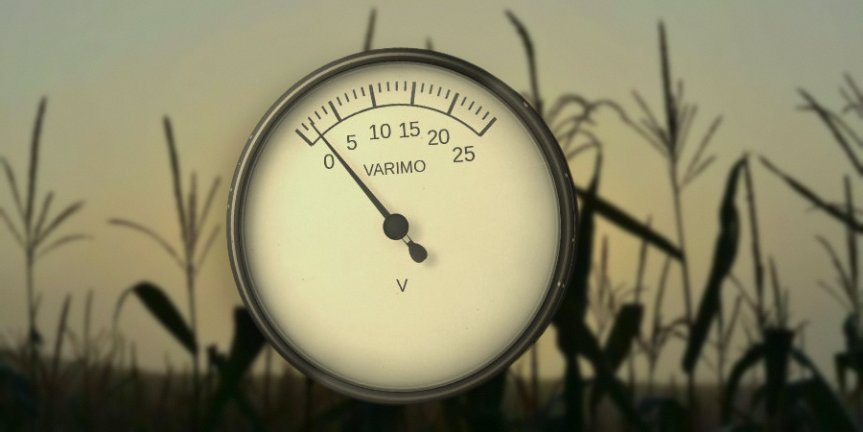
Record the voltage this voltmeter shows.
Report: 2 V
